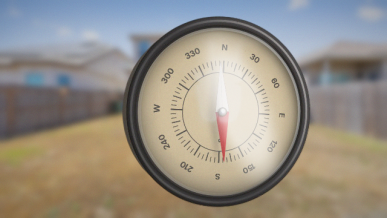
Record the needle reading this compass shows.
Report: 175 °
